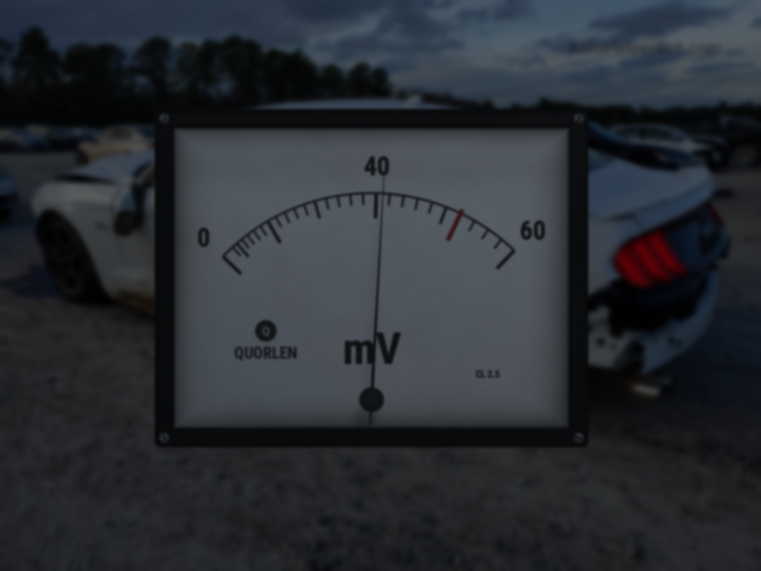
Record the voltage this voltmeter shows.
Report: 41 mV
